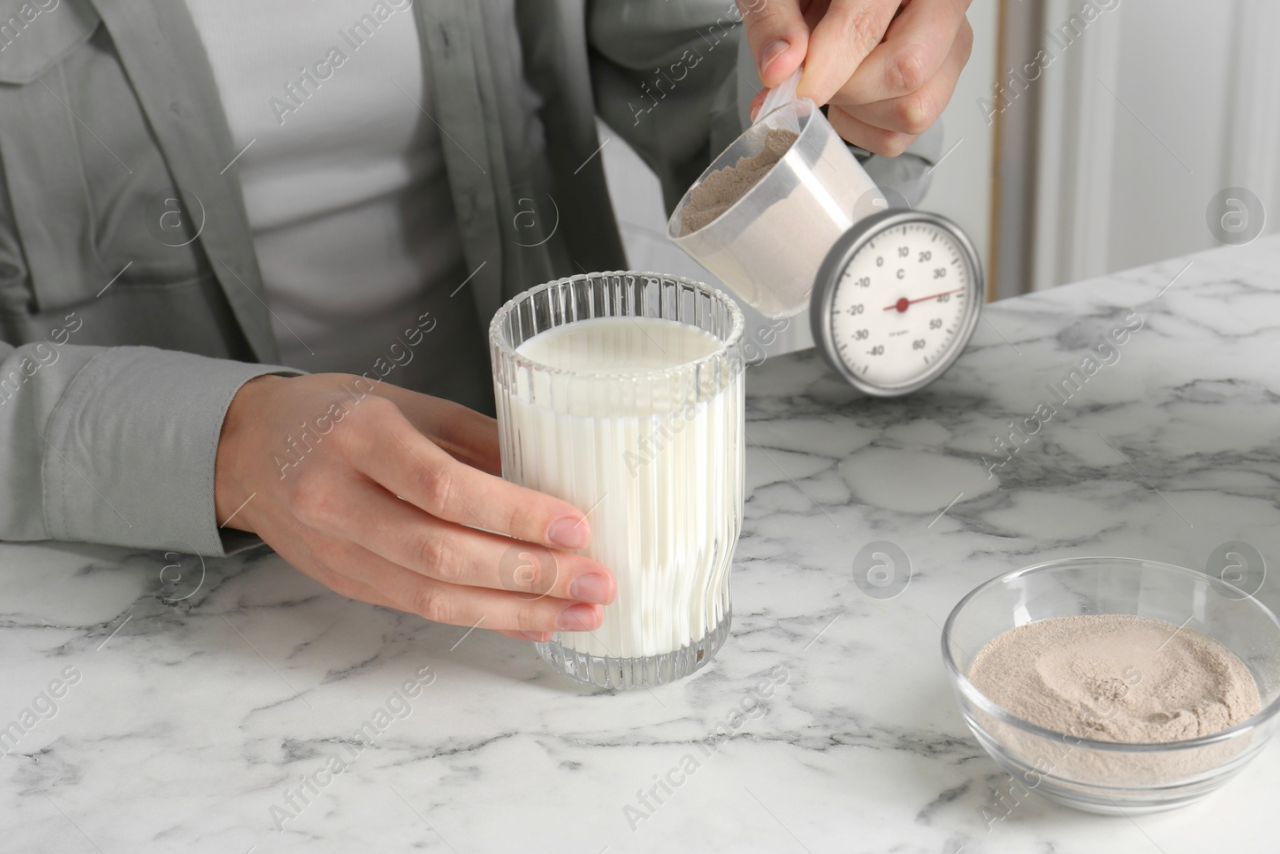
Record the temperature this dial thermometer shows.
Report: 38 °C
